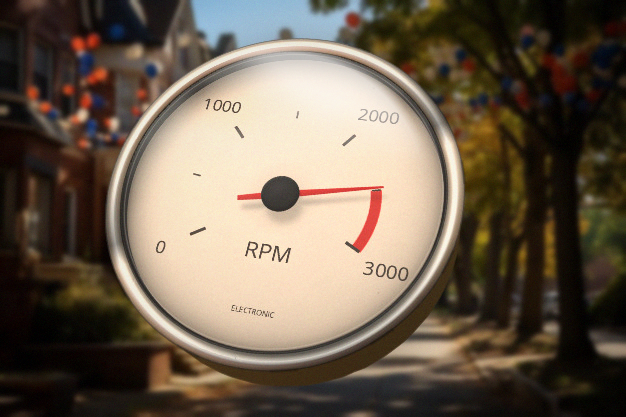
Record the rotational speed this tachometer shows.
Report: 2500 rpm
